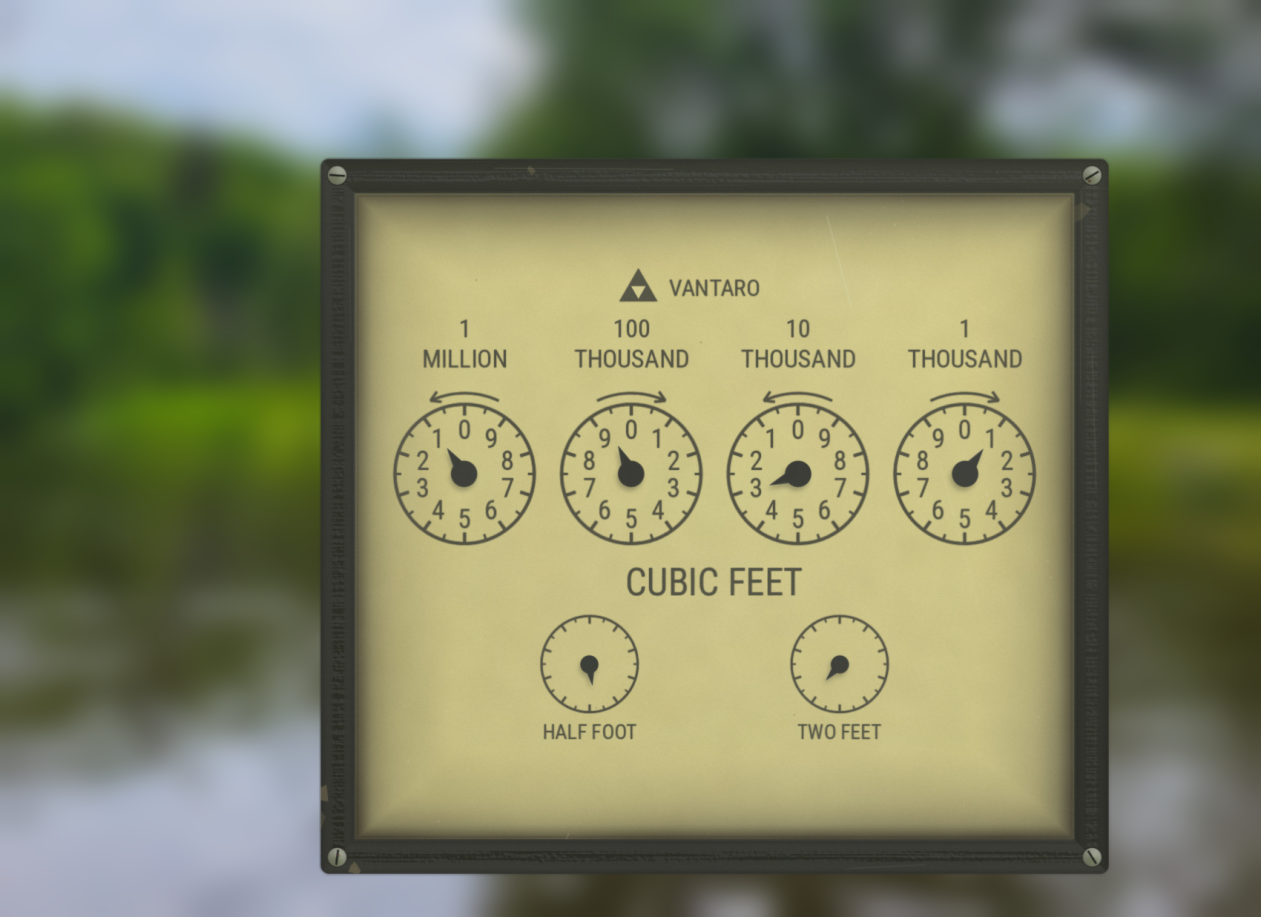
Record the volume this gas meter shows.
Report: 93100 ft³
